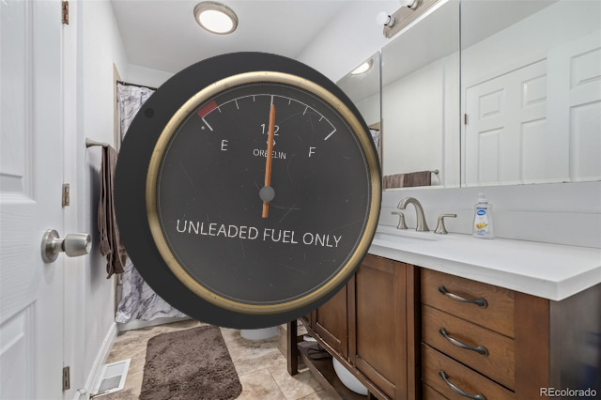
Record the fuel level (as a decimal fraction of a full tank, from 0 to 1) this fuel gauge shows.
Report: 0.5
